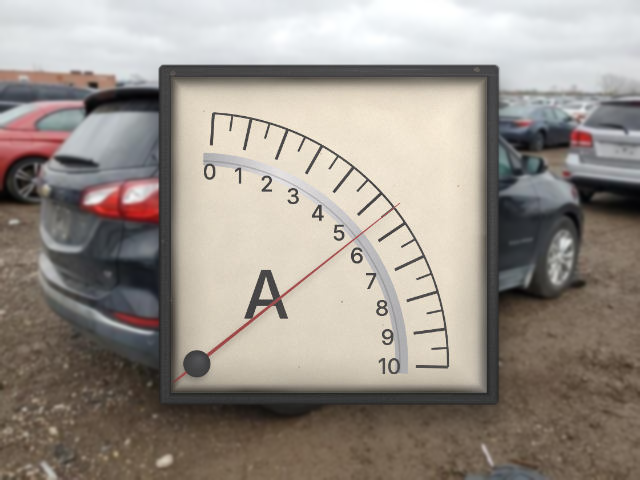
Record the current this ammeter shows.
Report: 5.5 A
